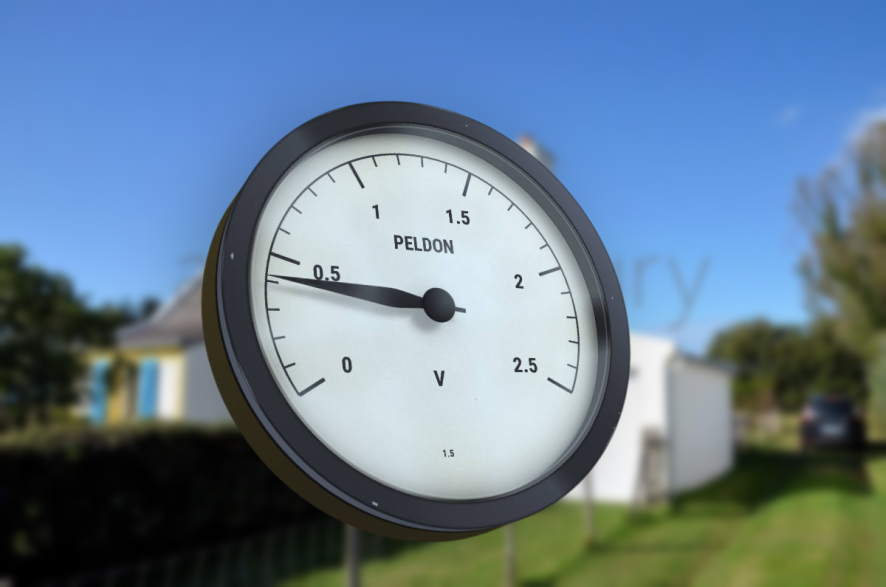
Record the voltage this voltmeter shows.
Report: 0.4 V
